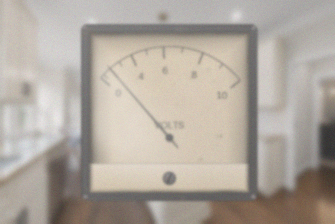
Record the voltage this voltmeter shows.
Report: 2 V
